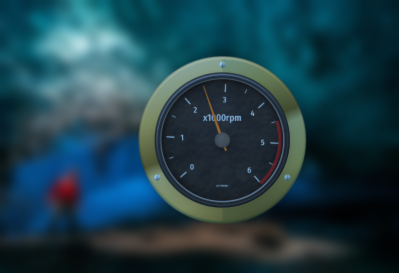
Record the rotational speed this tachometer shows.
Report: 2500 rpm
